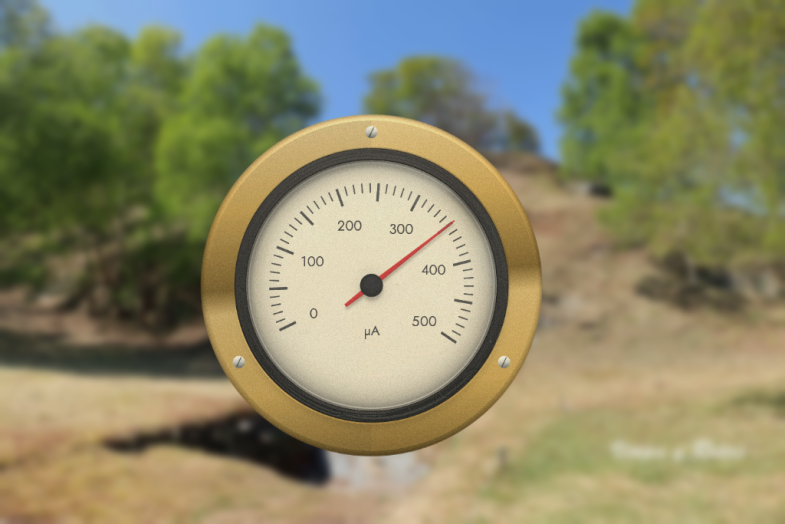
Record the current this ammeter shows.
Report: 350 µA
